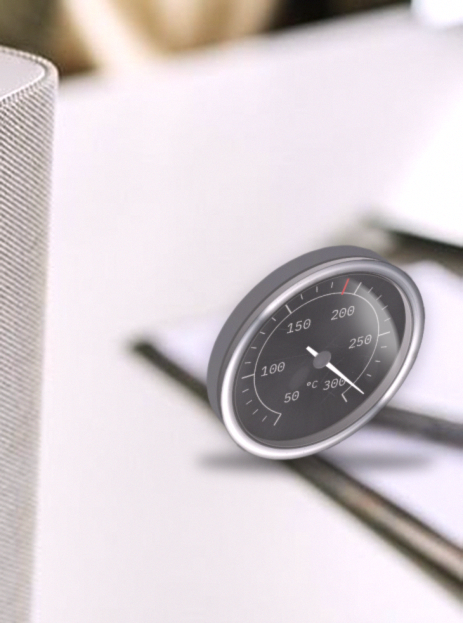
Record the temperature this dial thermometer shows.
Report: 290 °C
